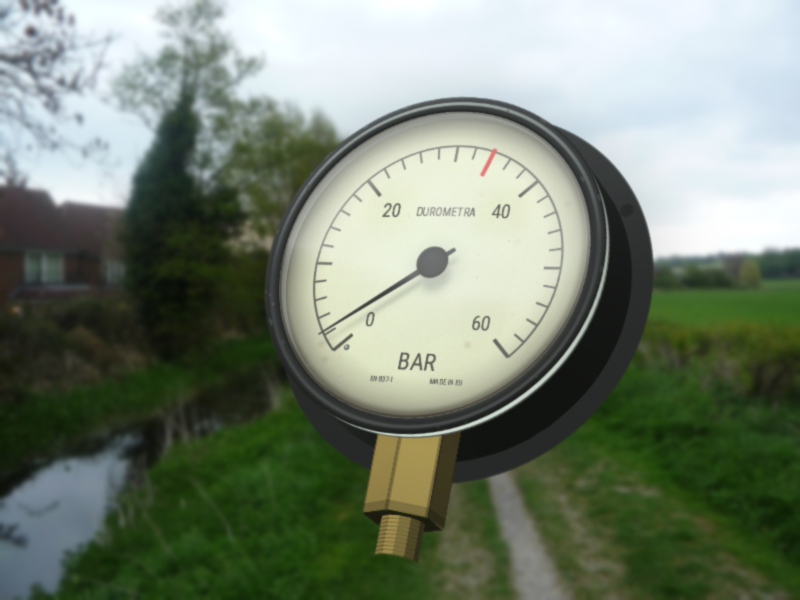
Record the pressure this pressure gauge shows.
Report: 2 bar
